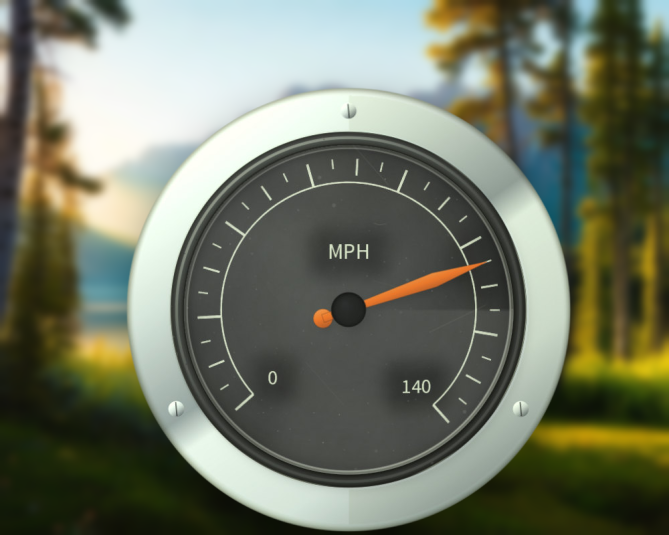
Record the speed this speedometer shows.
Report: 105 mph
